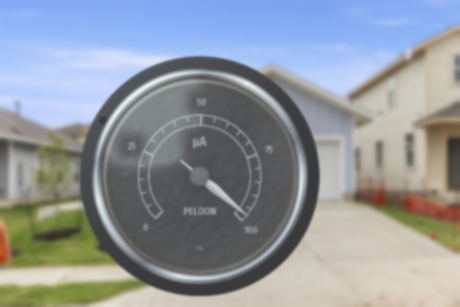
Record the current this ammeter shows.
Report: 97.5 µA
